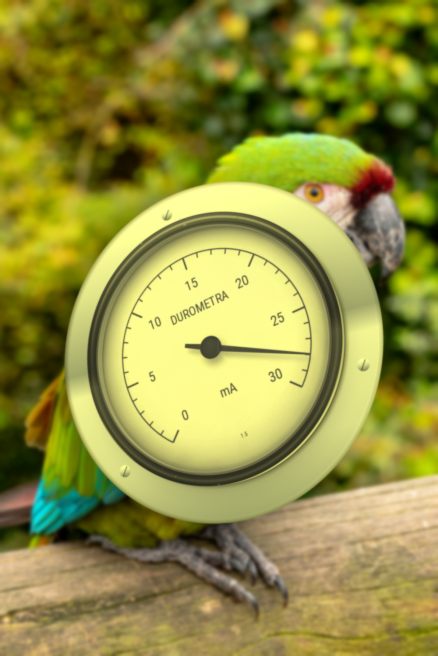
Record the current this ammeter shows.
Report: 28 mA
